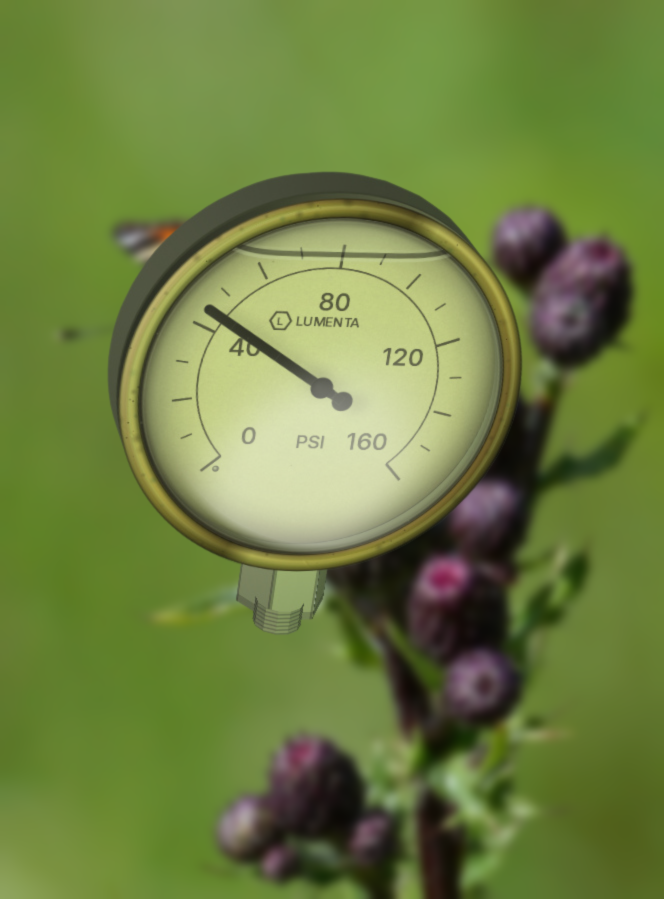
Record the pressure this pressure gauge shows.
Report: 45 psi
